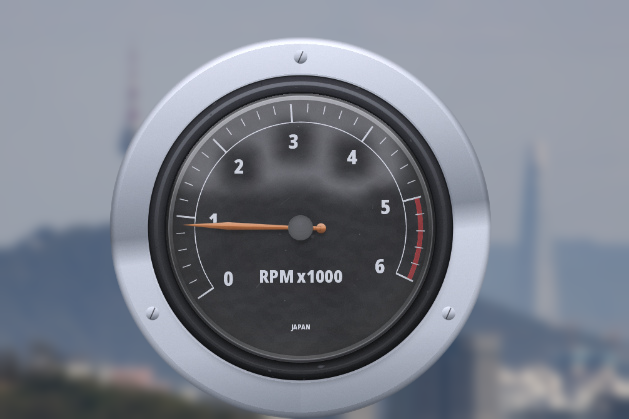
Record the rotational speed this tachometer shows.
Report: 900 rpm
